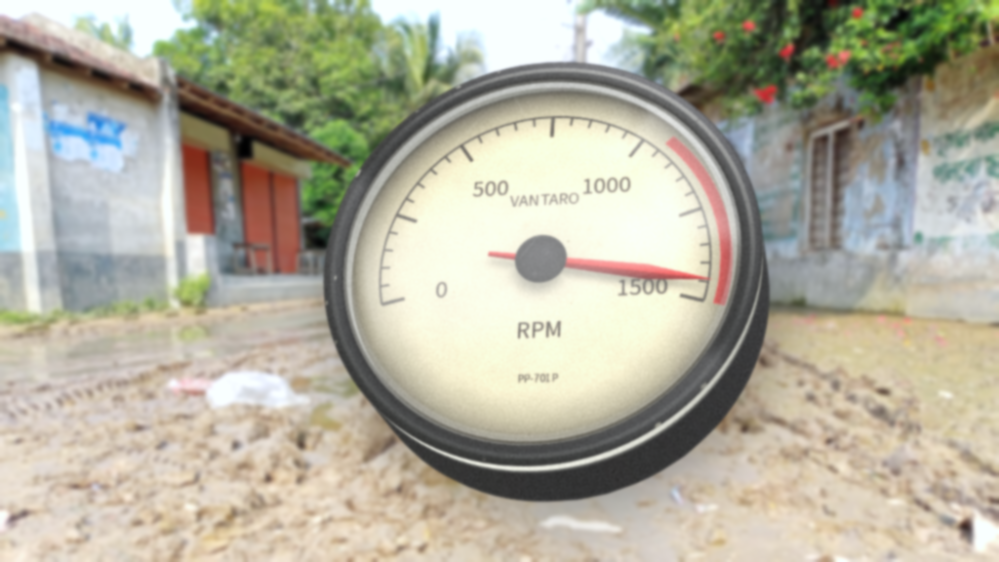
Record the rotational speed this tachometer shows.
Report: 1450 rpm
